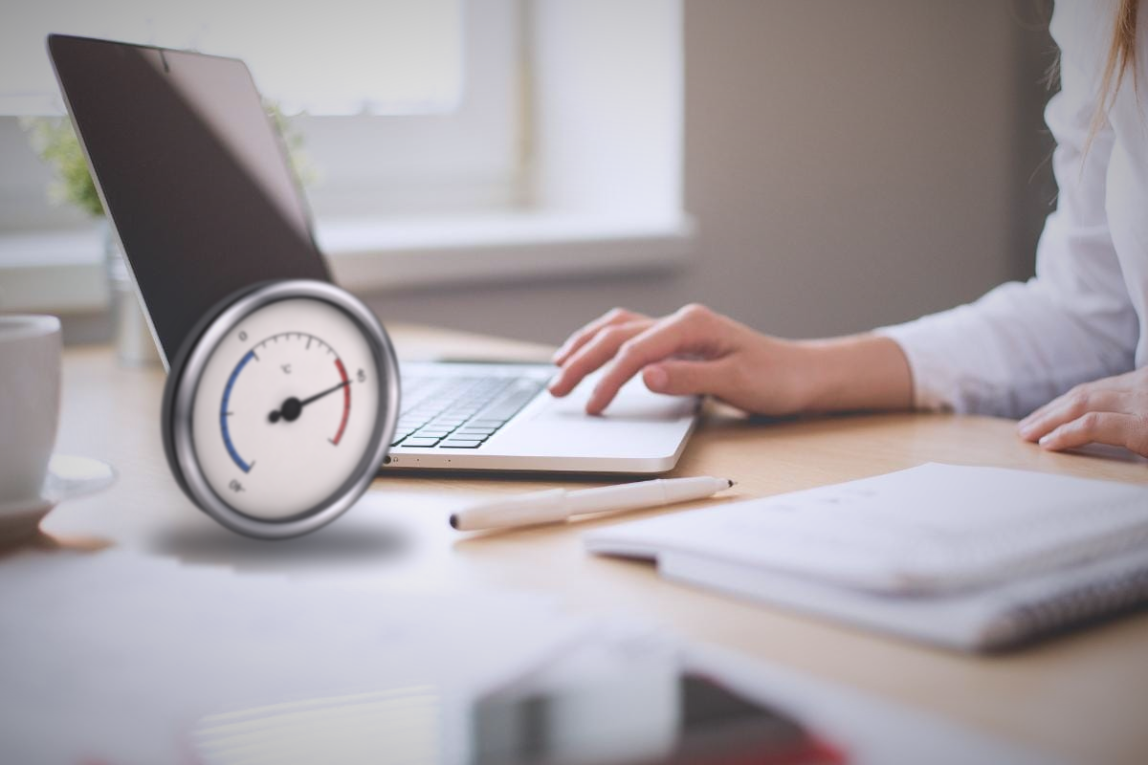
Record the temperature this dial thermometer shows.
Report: 40 °C
